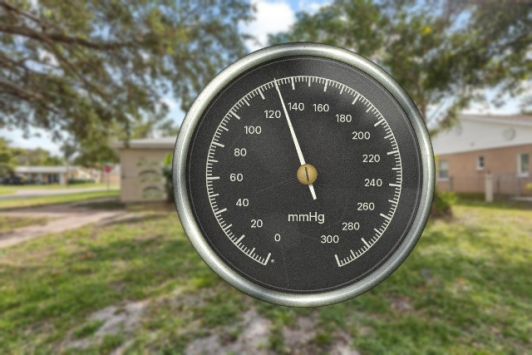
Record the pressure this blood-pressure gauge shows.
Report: 130 mmHg
